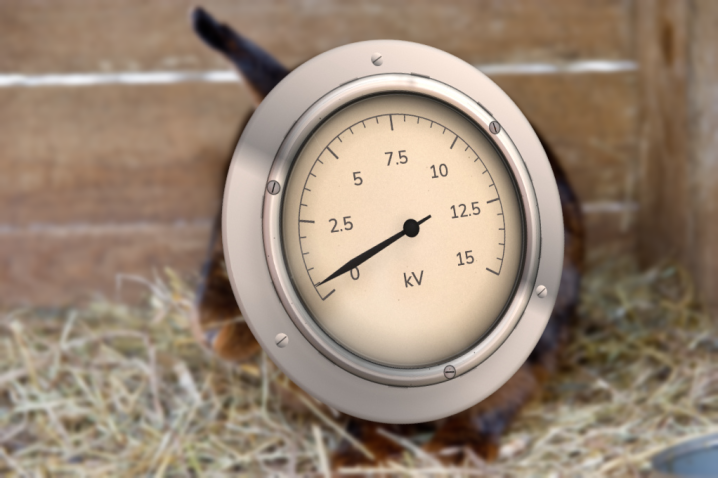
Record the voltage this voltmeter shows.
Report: 0.5 kV
